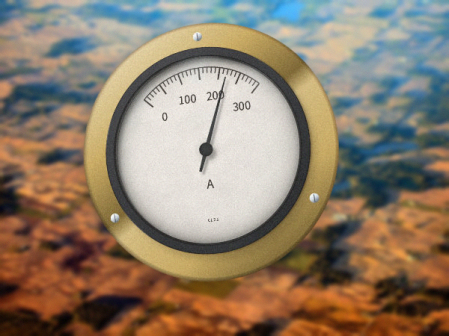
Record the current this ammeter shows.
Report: 220 A
